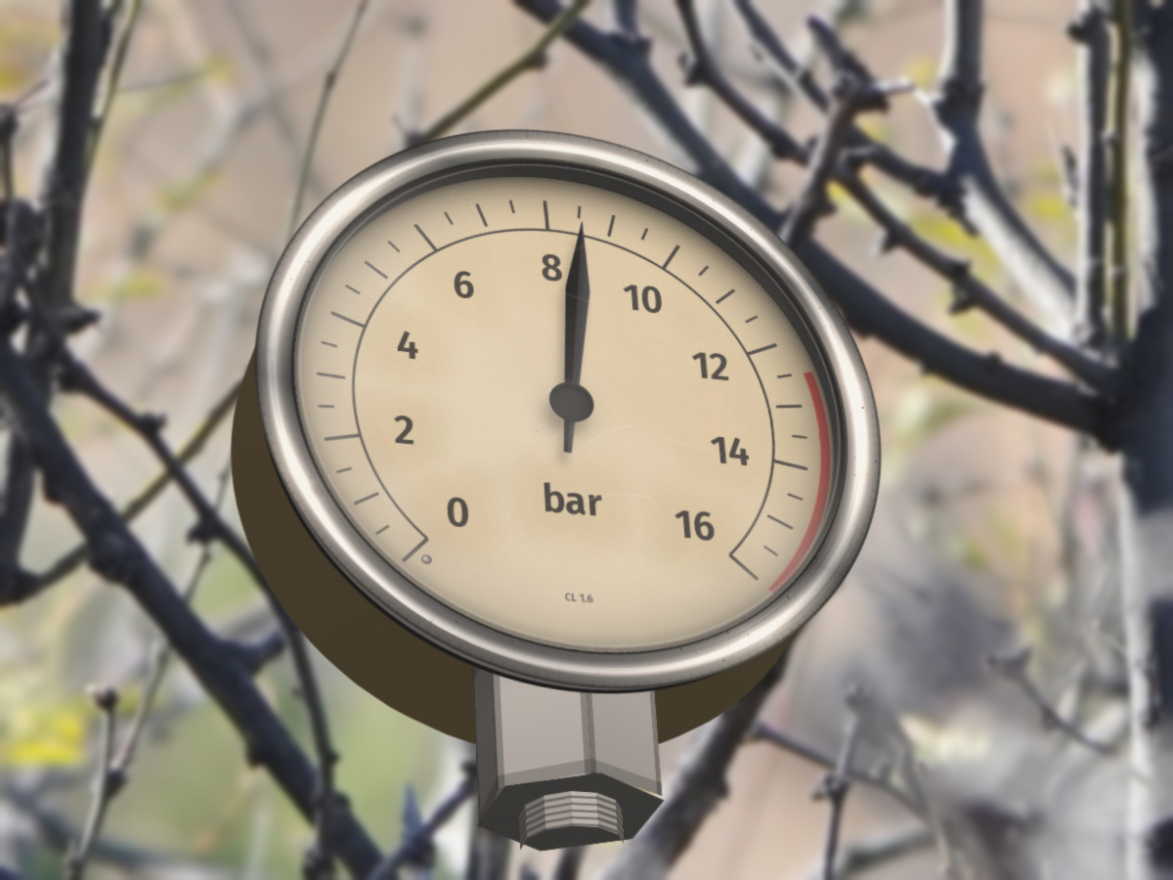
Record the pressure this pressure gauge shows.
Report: 8.5 bar
